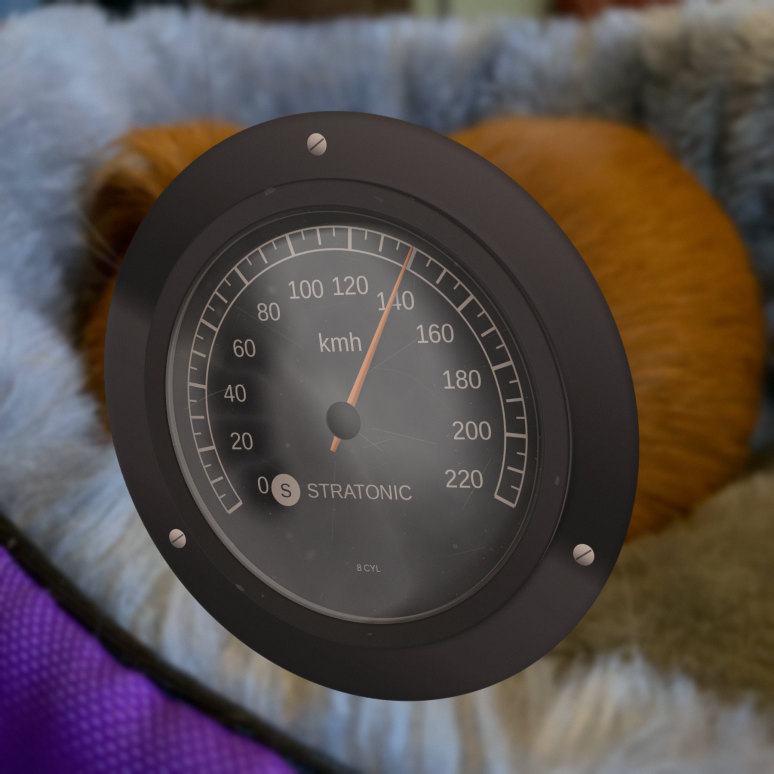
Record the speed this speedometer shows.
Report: 140 km/h
